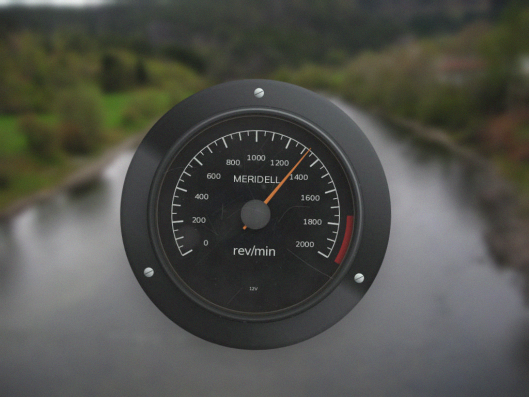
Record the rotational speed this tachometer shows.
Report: 1325 rpm
